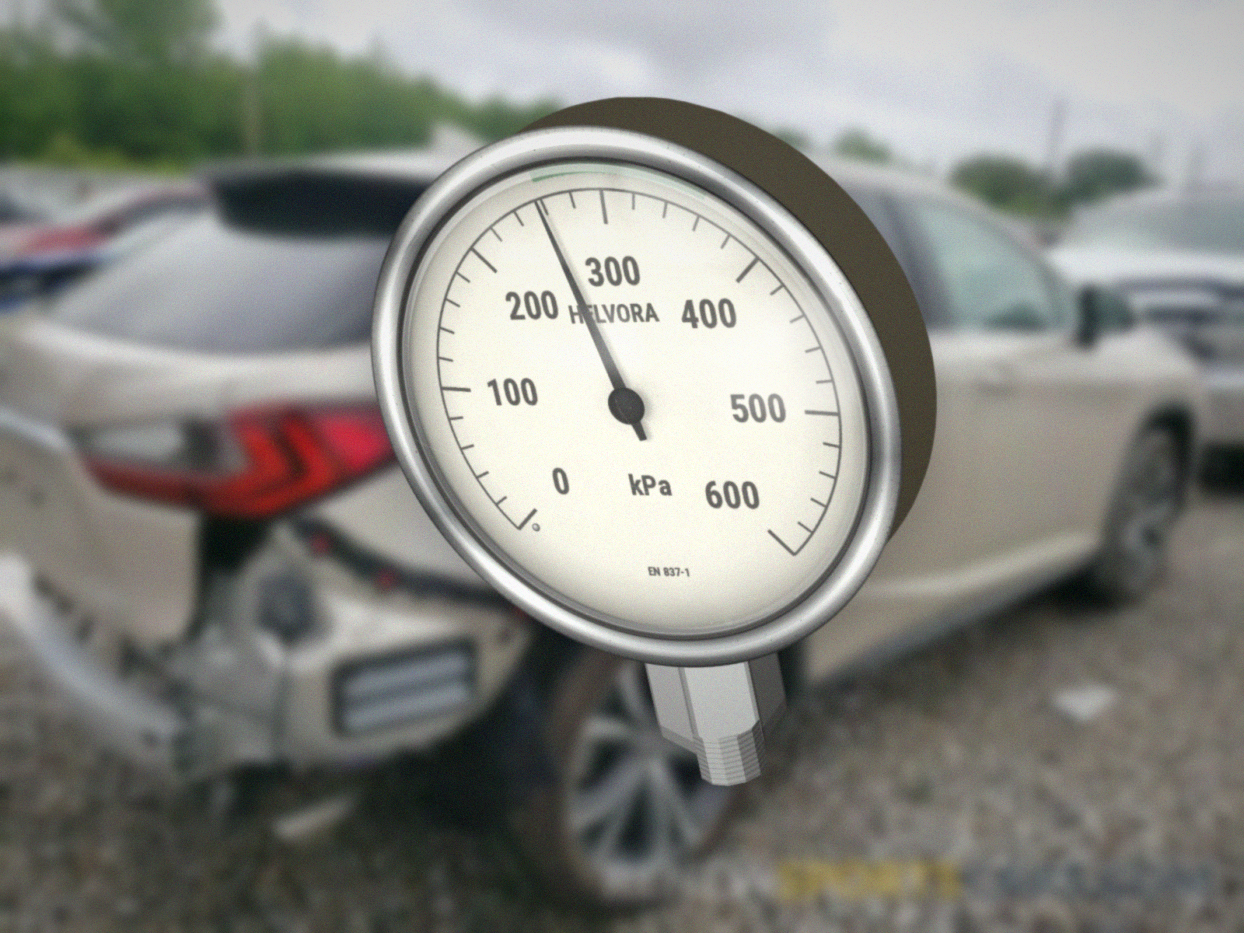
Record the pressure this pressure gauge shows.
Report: 260 kPa
